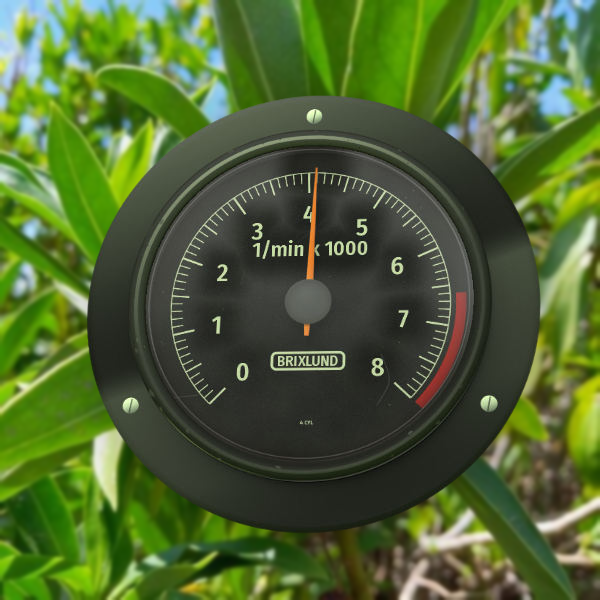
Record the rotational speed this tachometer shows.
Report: 4100 rpm
